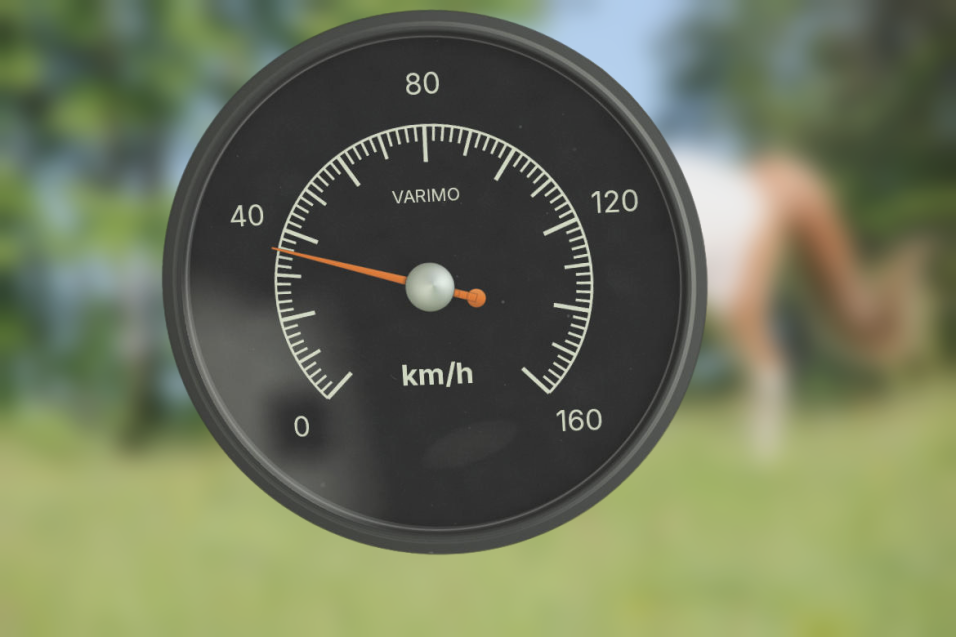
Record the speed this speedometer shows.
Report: 36 km/h
